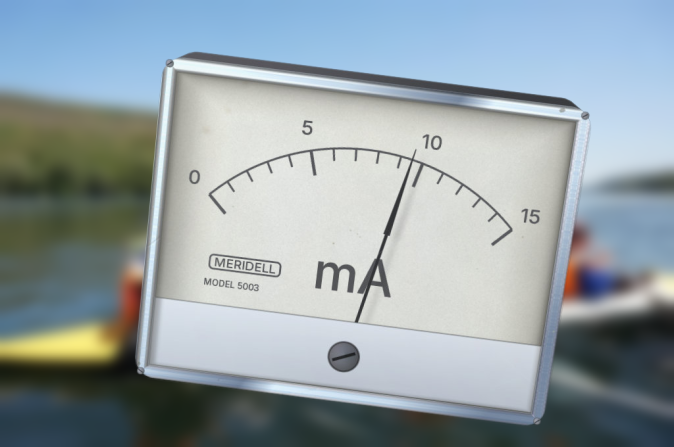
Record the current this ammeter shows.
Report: 9.5 mA
